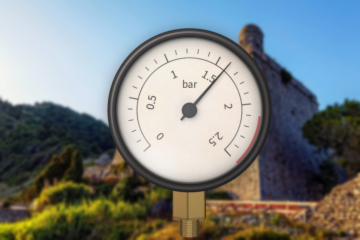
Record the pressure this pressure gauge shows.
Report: 1.6 bar
